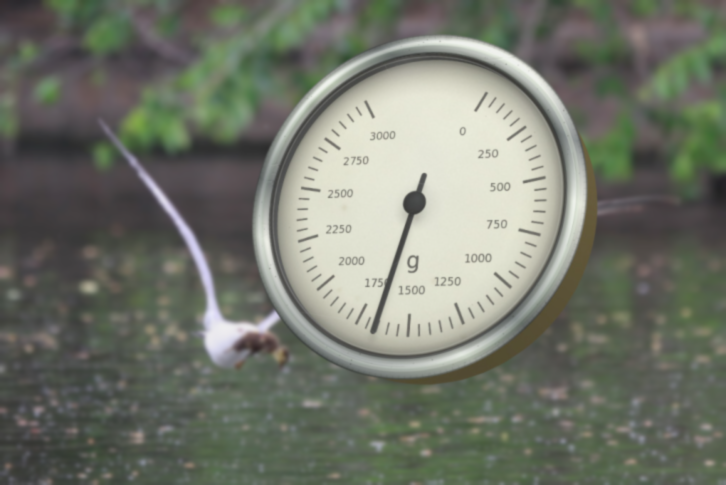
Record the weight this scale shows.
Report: 1650 g
